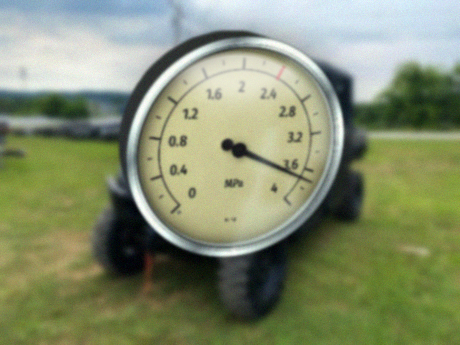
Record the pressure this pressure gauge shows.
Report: 3.7 MPa
